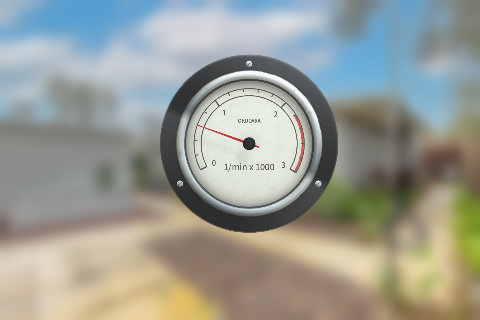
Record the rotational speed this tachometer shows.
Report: 600 rpm
